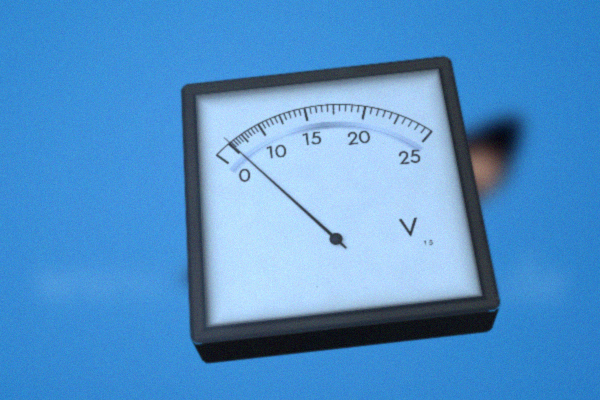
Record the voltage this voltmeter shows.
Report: 5 V
